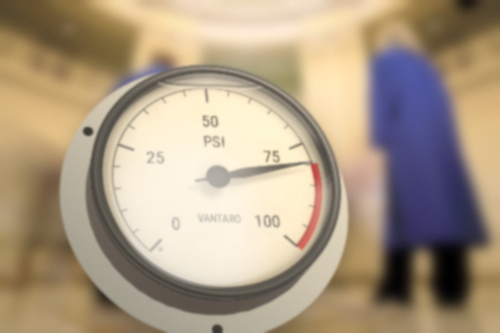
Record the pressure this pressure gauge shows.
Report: 80 psi
